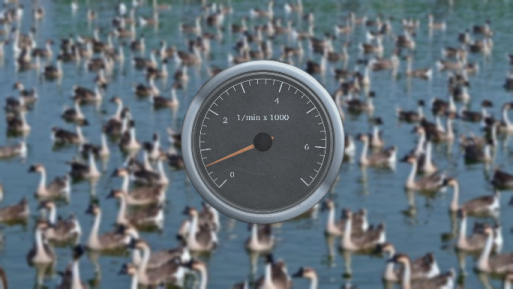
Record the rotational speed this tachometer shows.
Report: 600 rpm
